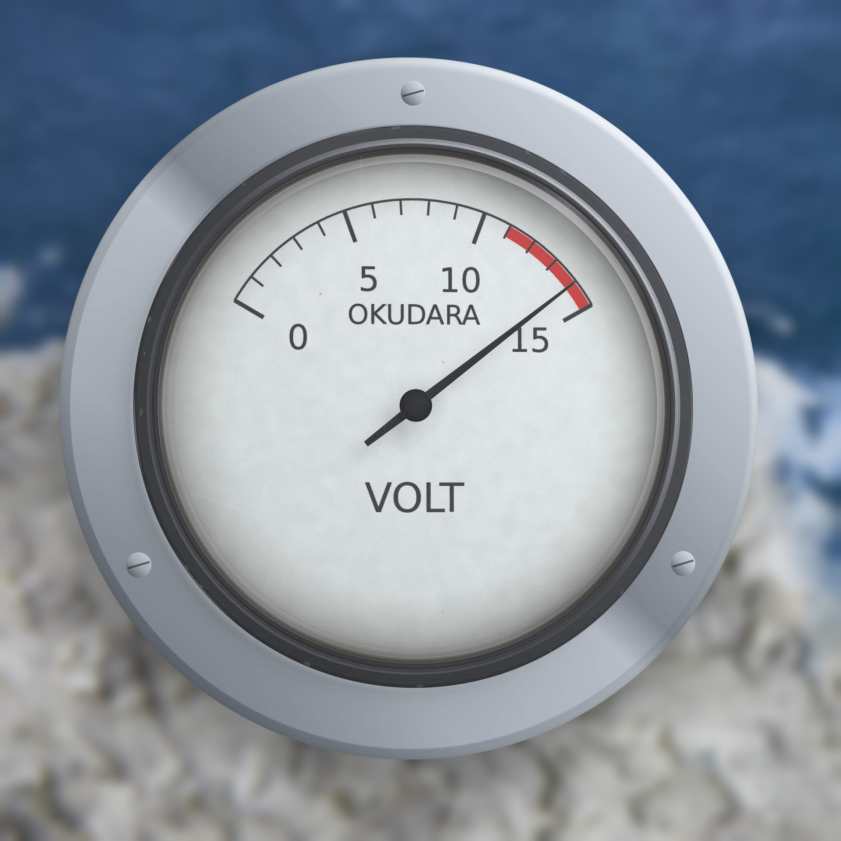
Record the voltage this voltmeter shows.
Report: 14 V
